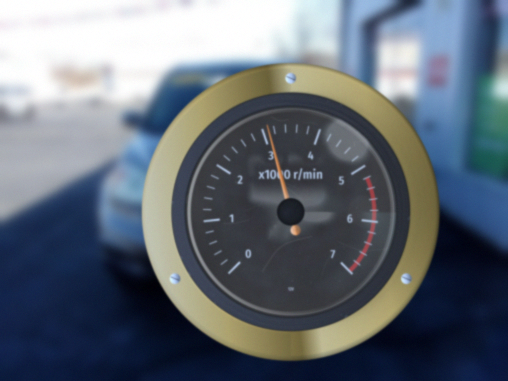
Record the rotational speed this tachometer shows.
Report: 3100 rpm
